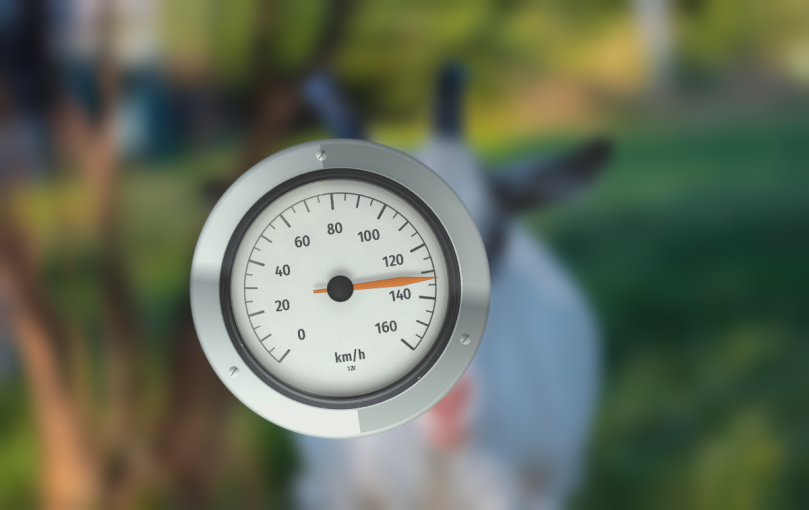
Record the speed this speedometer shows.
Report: 132.5 km/h
